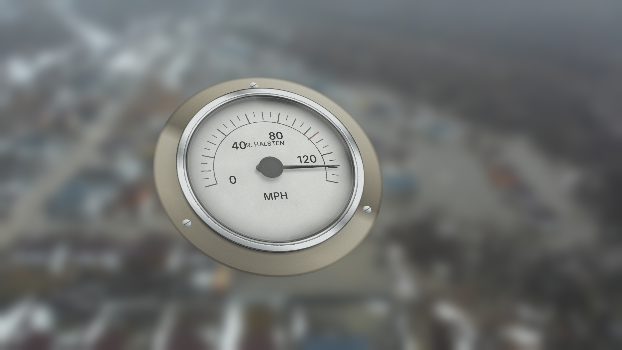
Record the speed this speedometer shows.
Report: 130 mph
